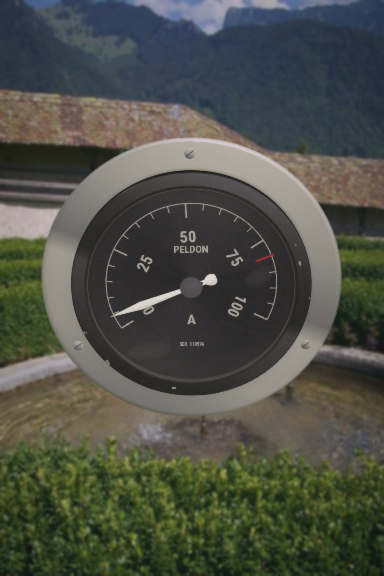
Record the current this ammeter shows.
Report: 5 A
